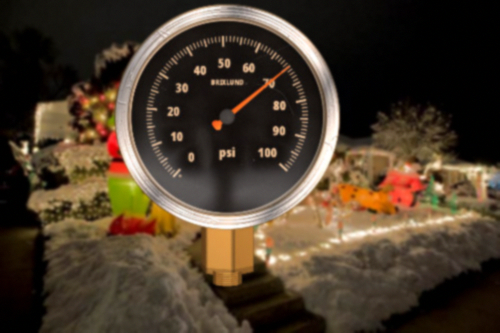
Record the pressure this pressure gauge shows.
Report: 70 psi
